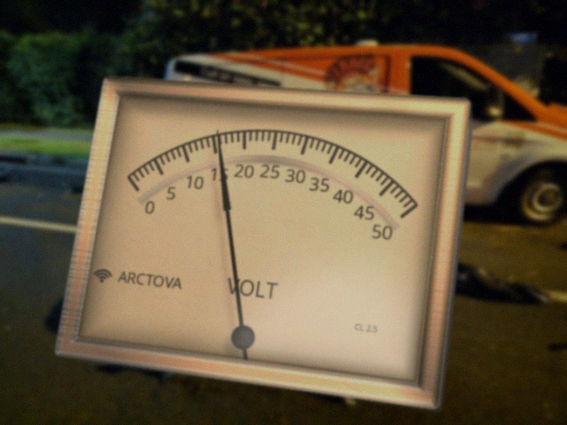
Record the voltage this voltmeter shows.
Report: 16 V
